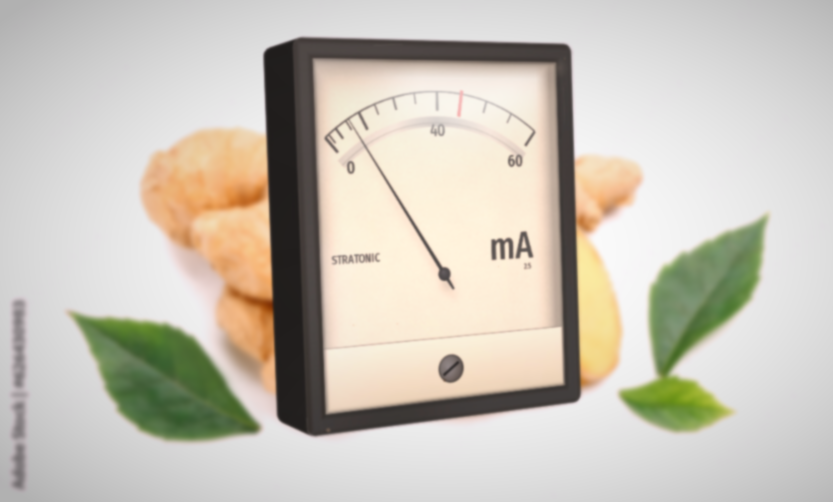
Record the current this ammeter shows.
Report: 15 mA
